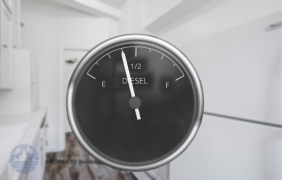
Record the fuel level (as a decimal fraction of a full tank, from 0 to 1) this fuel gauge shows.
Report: 0.375
